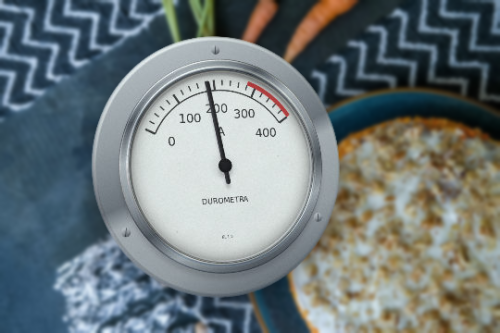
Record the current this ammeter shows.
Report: 180 A
